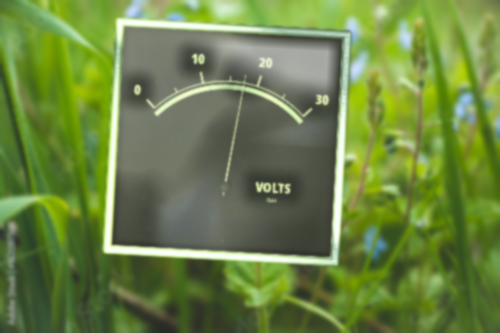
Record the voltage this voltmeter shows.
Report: 17.5 V
